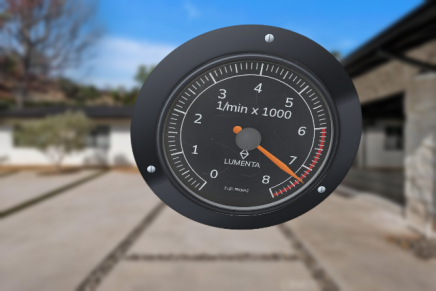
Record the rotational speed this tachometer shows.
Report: 7300 rpm
